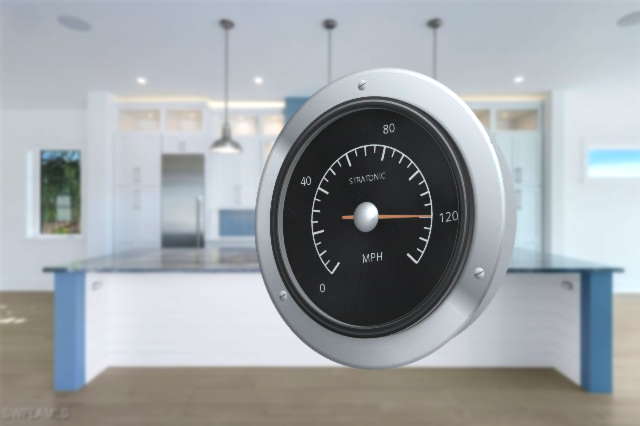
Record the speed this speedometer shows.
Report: 120 mph
